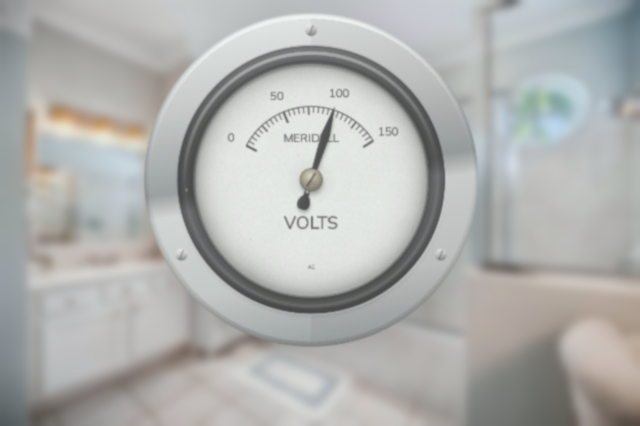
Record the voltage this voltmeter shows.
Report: 100 V
